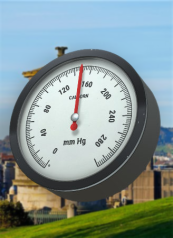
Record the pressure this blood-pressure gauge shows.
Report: 150 mmHg
